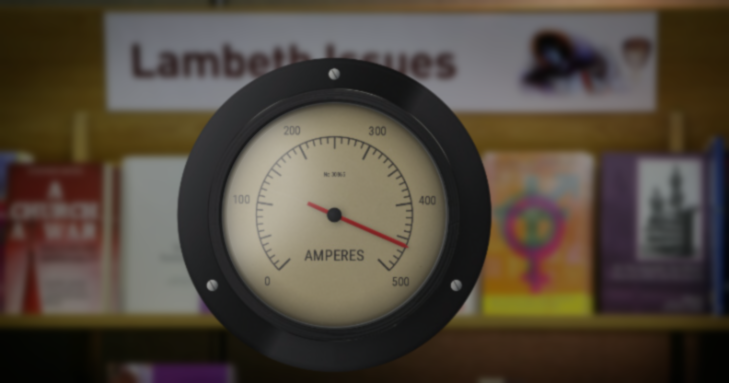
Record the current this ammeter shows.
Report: 460 A
